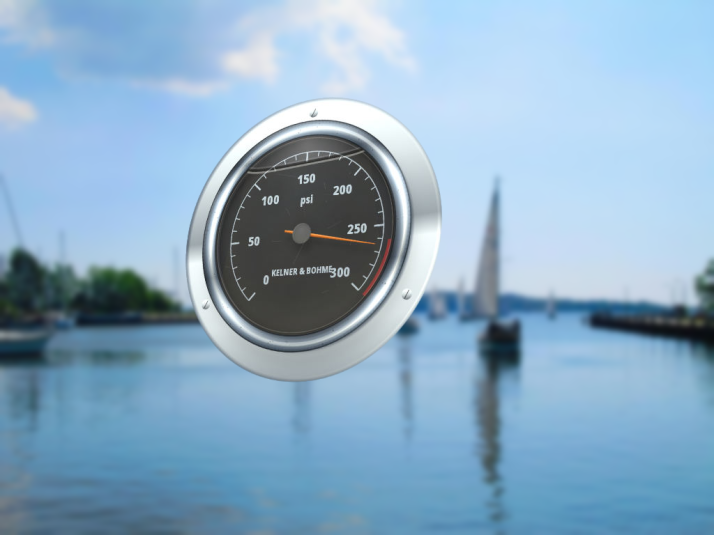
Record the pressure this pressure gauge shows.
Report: 265 psi
